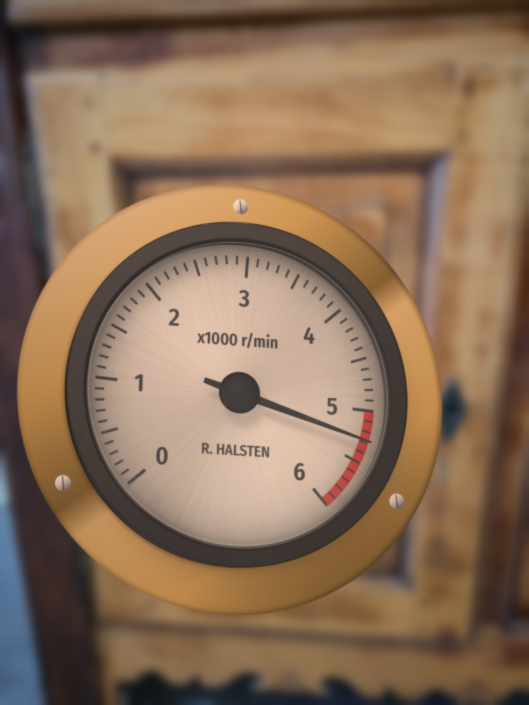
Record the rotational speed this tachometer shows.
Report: 5300 rpm
